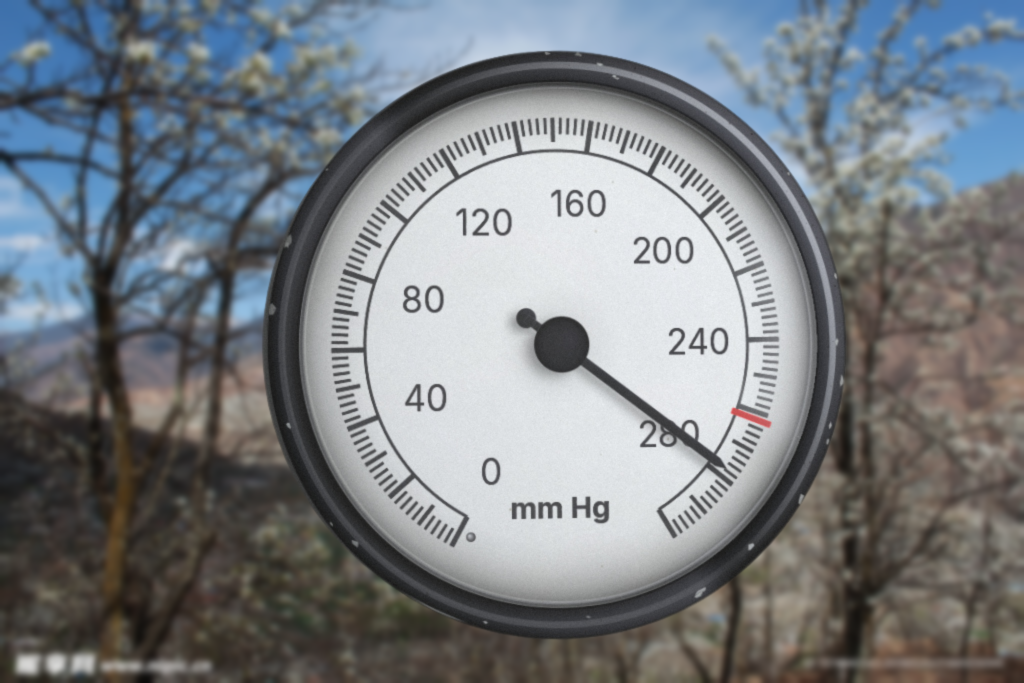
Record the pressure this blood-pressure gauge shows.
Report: 278 mmHg
